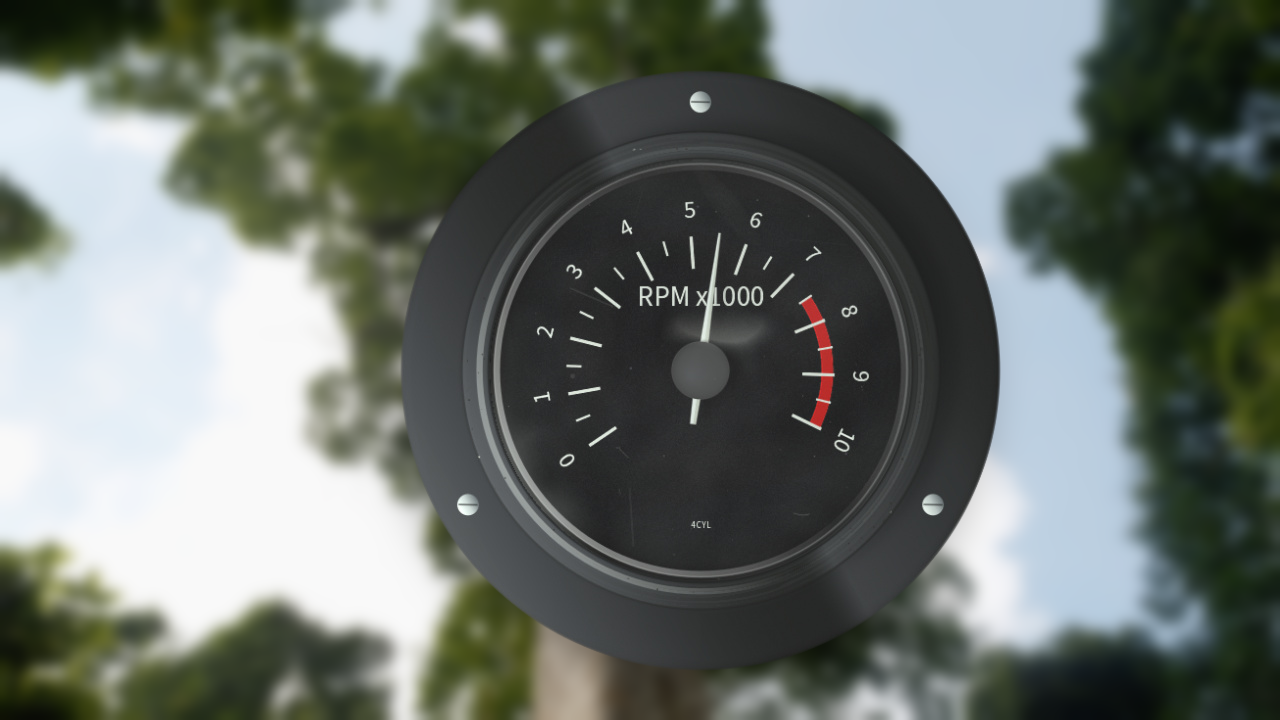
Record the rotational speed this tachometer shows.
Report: 5500 rpm
